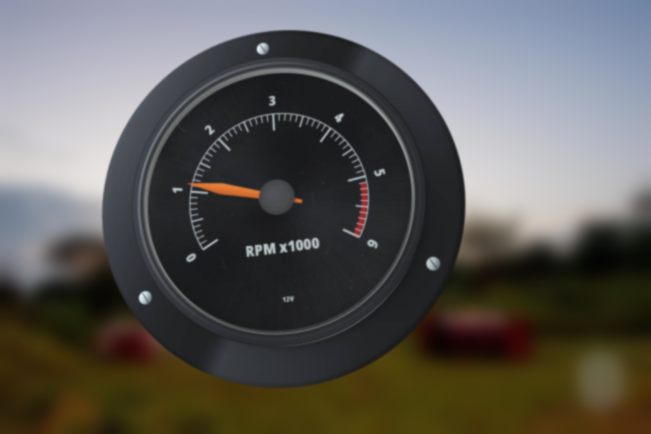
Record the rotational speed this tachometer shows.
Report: 1100 rpm
